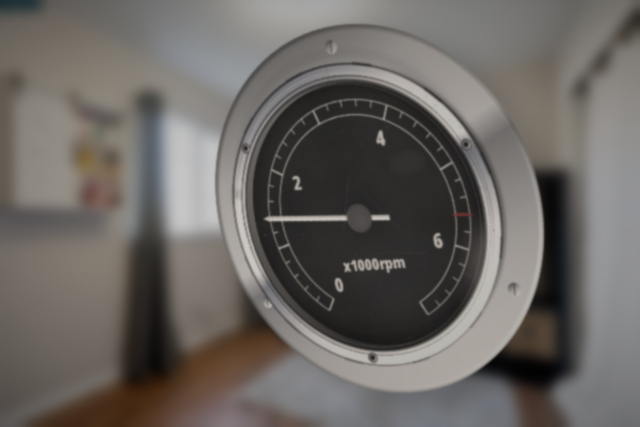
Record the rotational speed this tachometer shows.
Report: 1400 rpm
